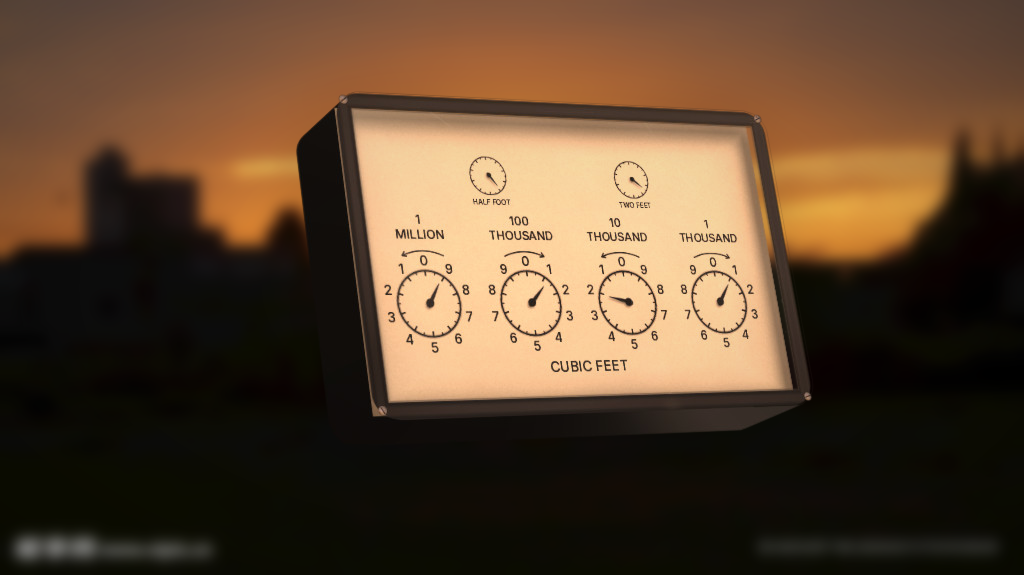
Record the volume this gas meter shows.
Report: 912100 ft³
